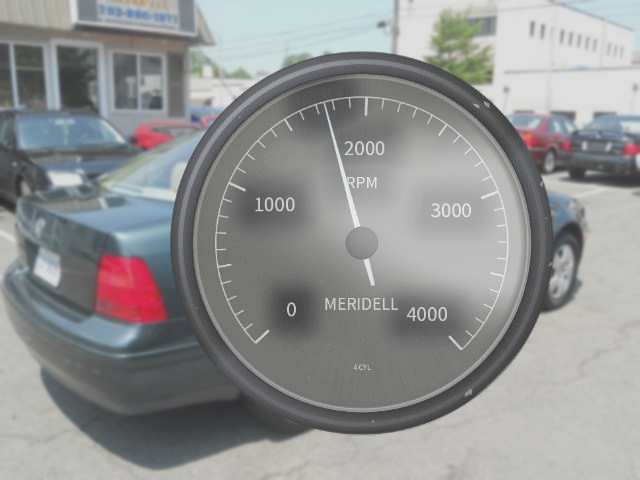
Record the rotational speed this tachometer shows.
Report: 1750 rpm
